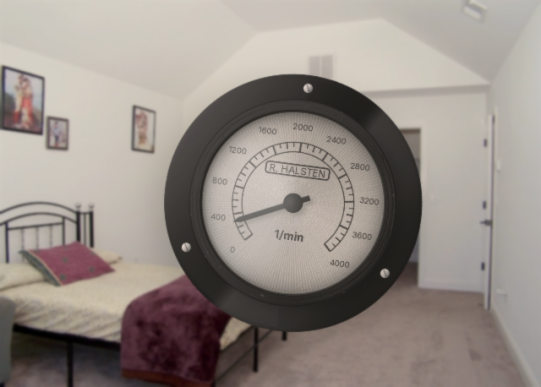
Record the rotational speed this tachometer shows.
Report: 300 rpm
